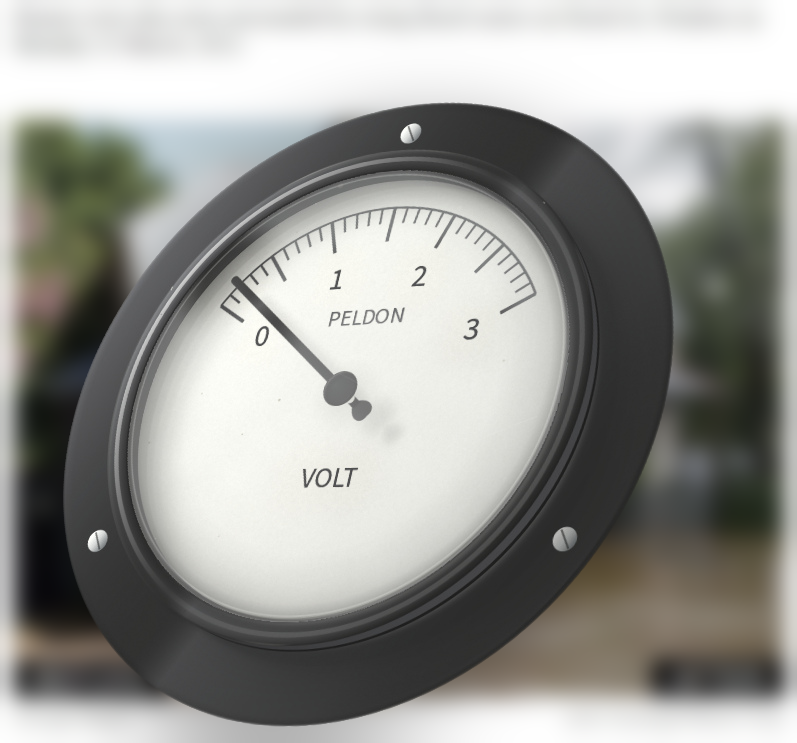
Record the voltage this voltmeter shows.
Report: 0.2 V
